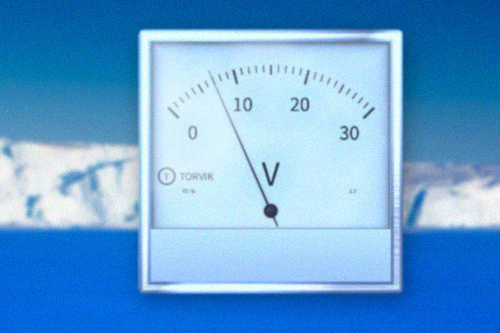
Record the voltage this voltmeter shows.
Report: 7 V
